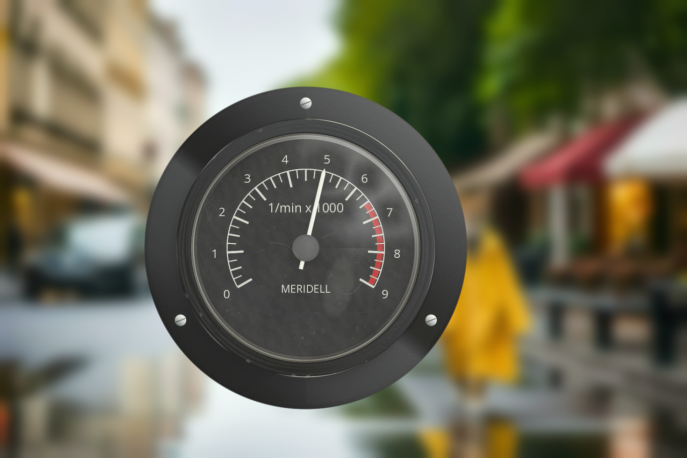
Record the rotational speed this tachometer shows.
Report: 5000 rpm
